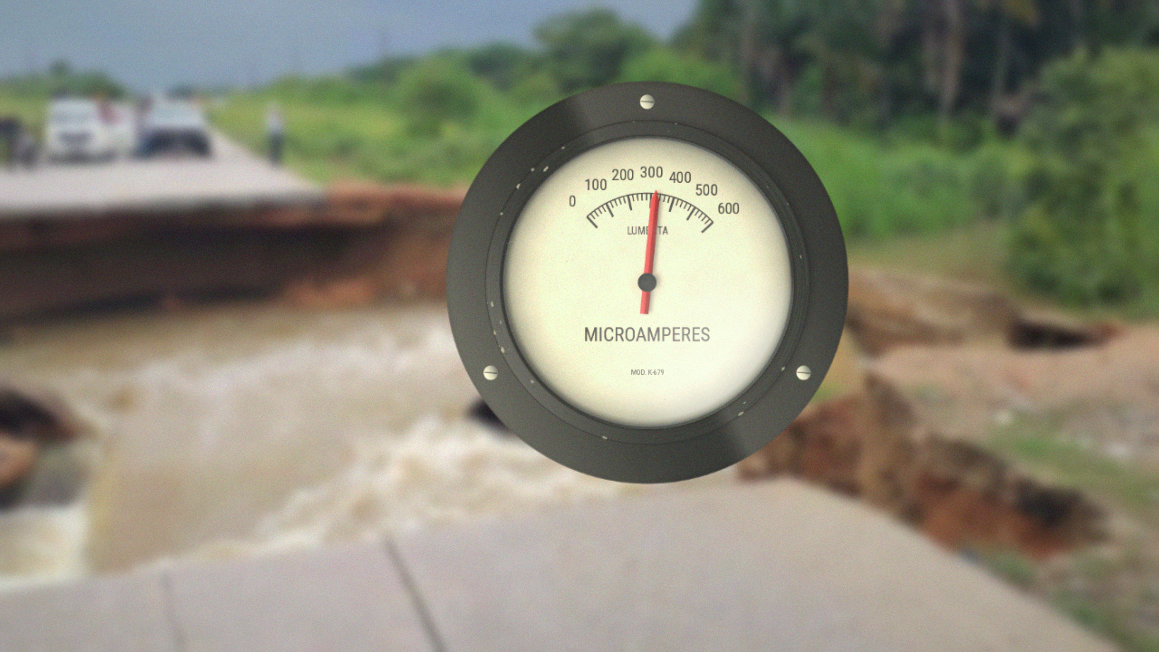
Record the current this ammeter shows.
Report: 320 µA
